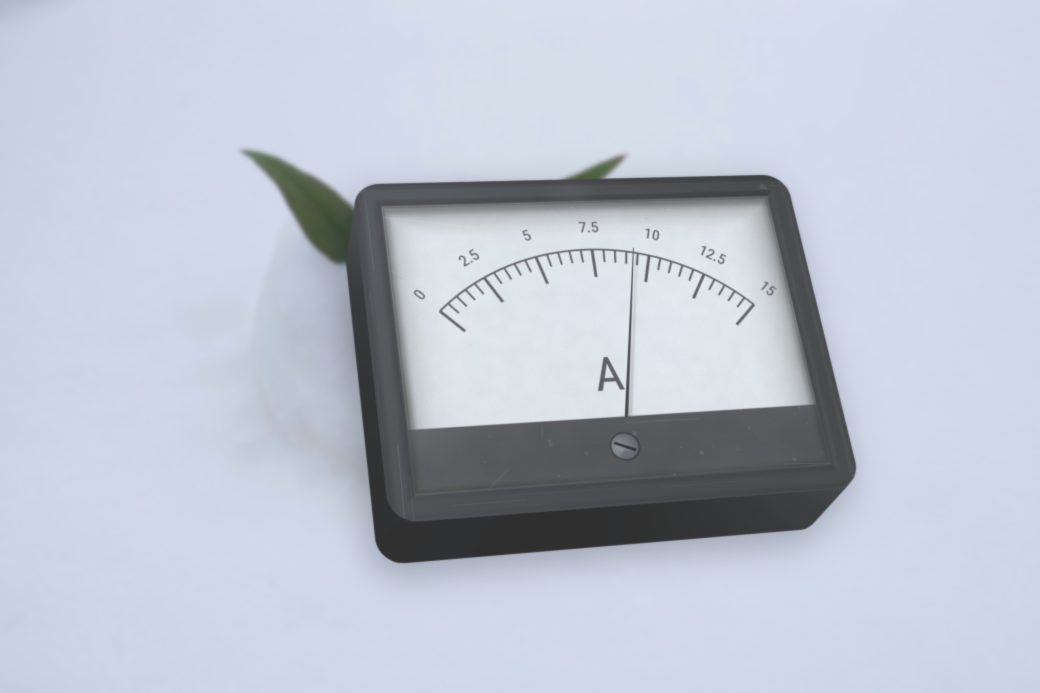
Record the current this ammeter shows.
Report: 9.25 A
